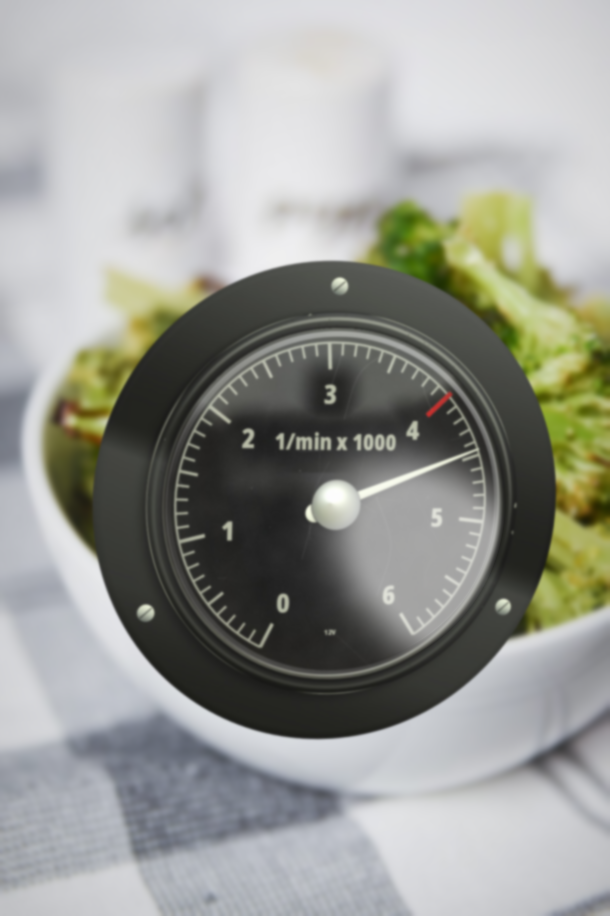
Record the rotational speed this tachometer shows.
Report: 4450 rpm
